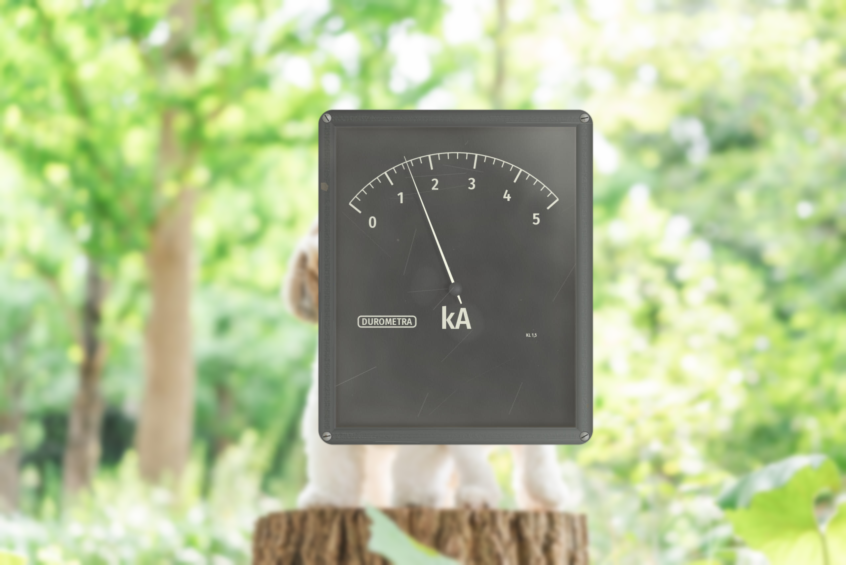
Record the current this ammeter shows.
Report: 1.5 kA
